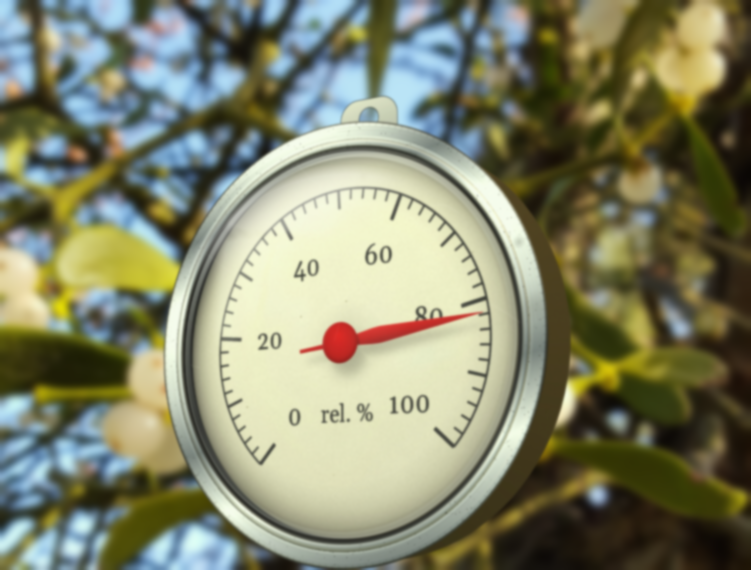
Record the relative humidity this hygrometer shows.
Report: 82 %
